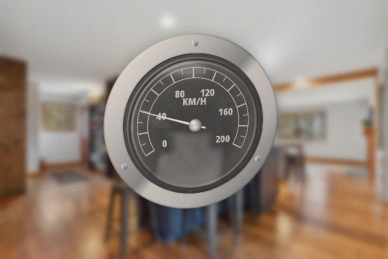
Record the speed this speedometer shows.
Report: 40 km/h
